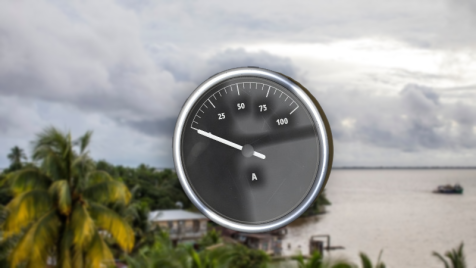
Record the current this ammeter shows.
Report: 0 A
